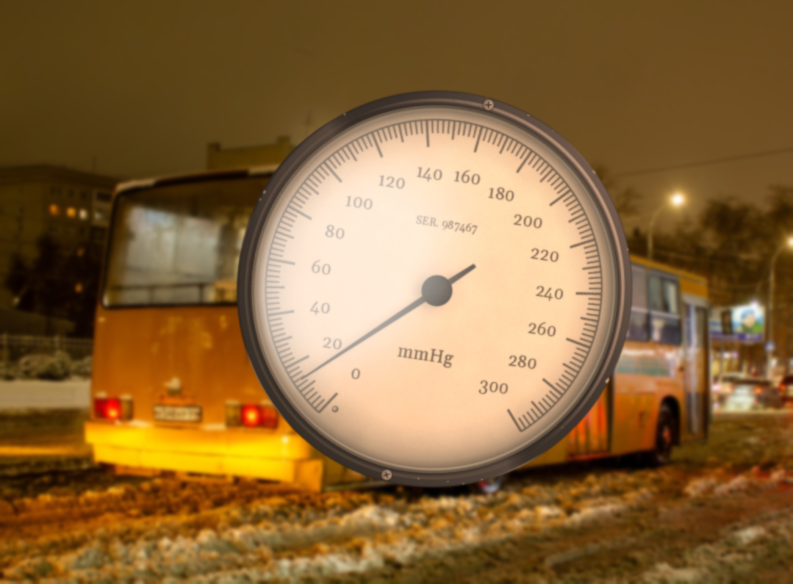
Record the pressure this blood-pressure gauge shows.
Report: 14 mmHg
